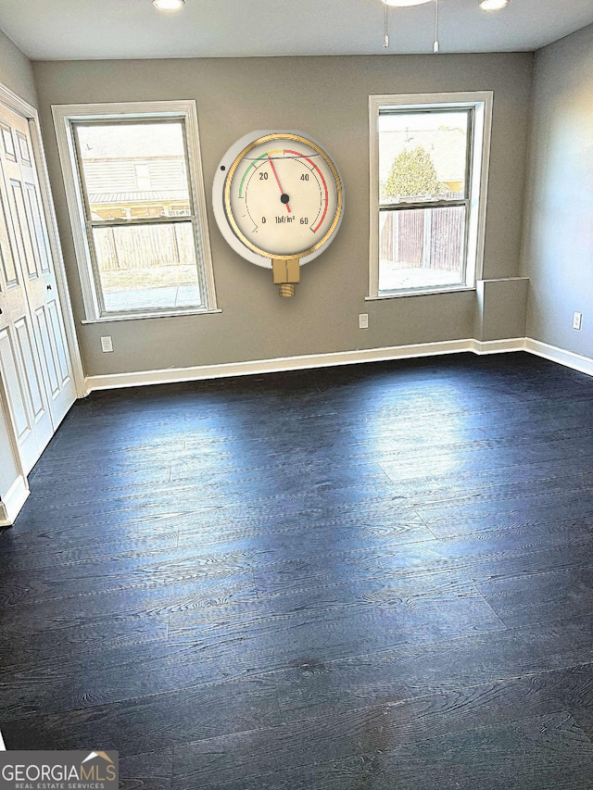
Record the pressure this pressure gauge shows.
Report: 25 psi
